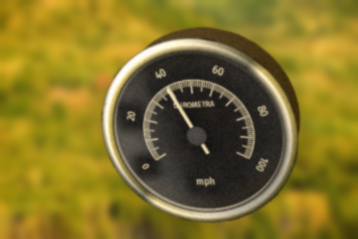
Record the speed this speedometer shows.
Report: 40 mph
